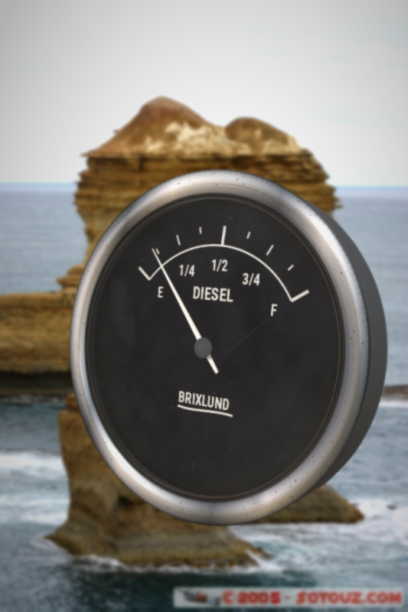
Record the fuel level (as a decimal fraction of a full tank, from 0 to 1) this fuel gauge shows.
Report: 0.125
